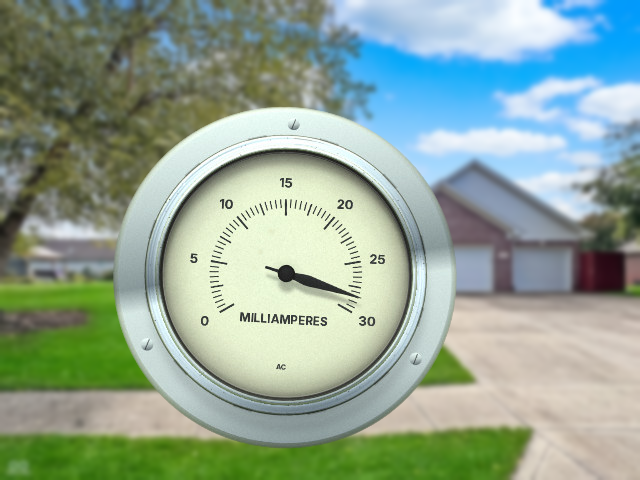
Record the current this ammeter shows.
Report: 28.5 mA
